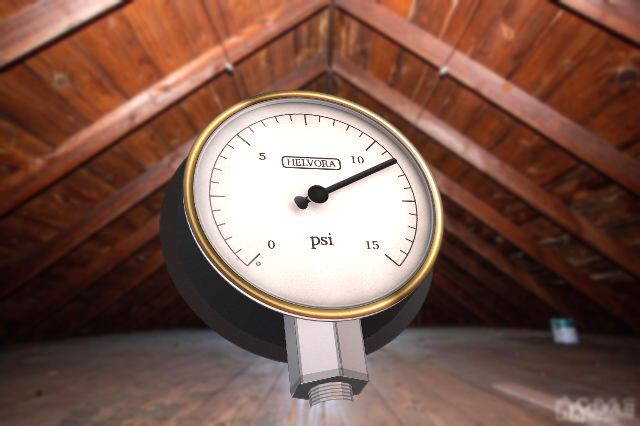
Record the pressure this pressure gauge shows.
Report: 11 psi
